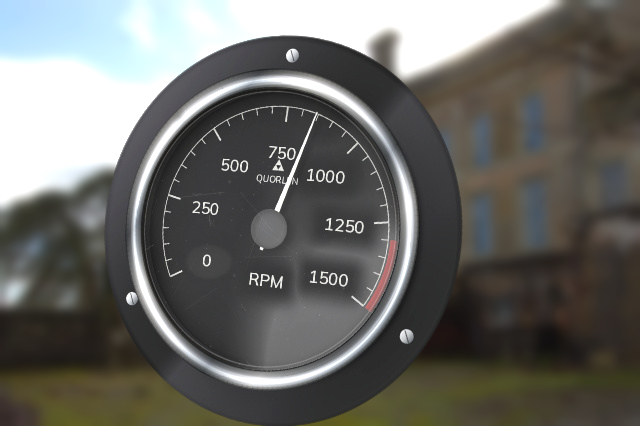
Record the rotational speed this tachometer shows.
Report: 850 rpm
